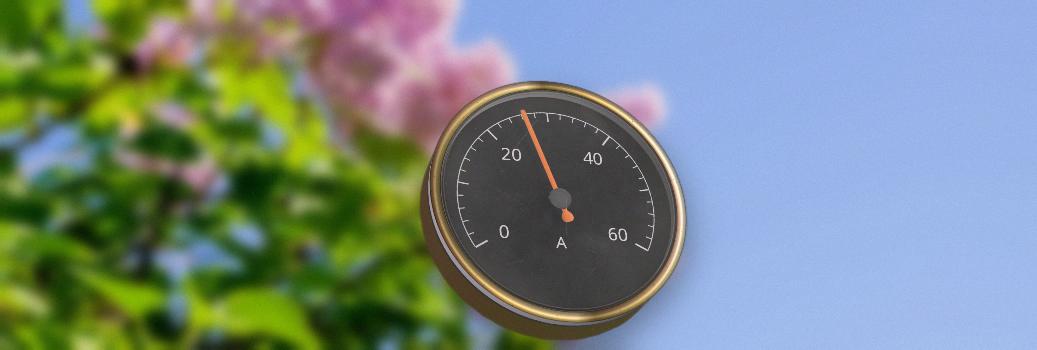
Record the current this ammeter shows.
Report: 26 A
